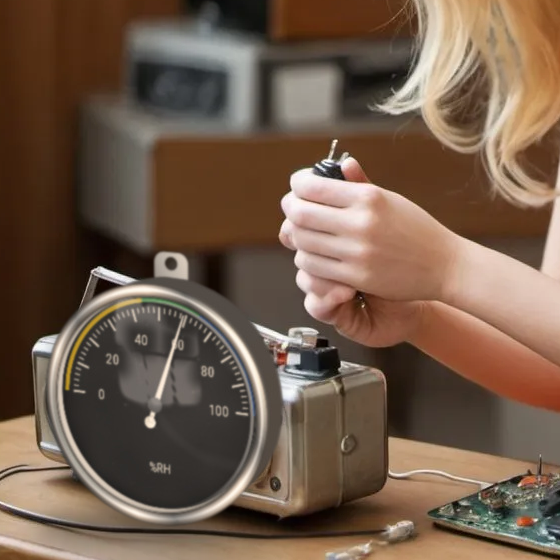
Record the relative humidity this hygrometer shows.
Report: 60 %
